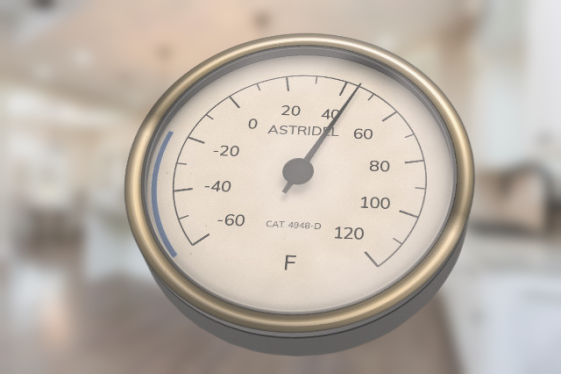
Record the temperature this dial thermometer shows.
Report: 45 °F
